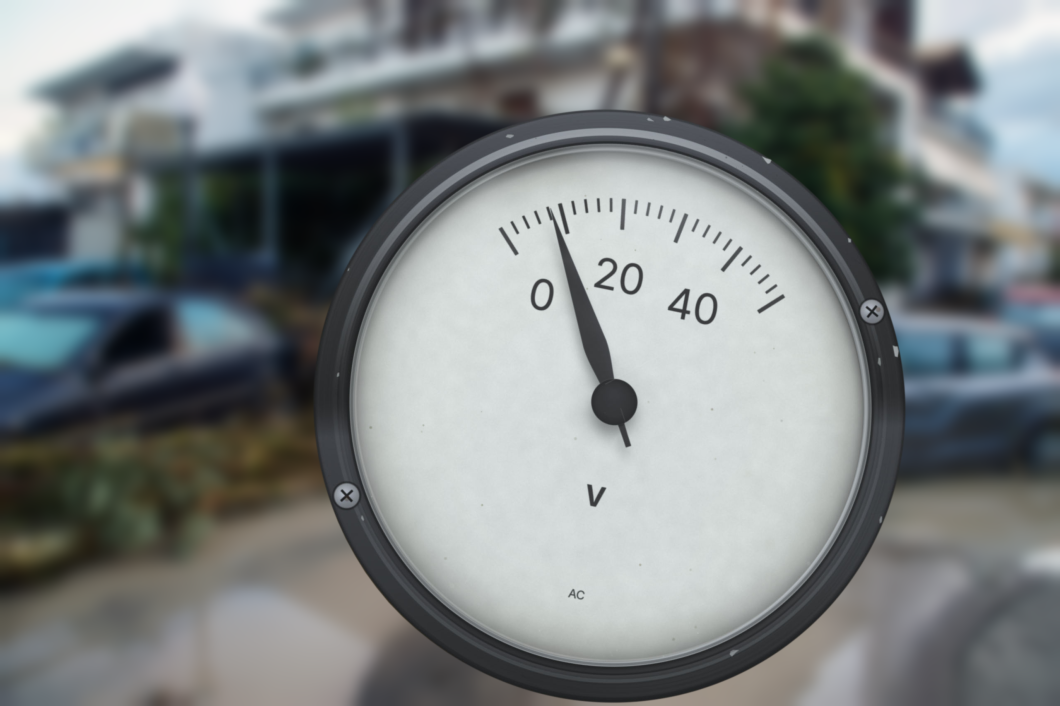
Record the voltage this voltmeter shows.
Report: 8 V
